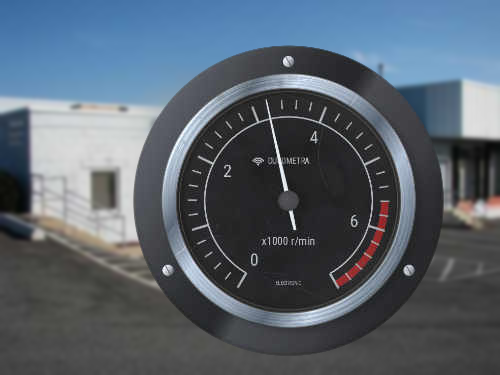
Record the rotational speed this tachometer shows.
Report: 3200 rpm
